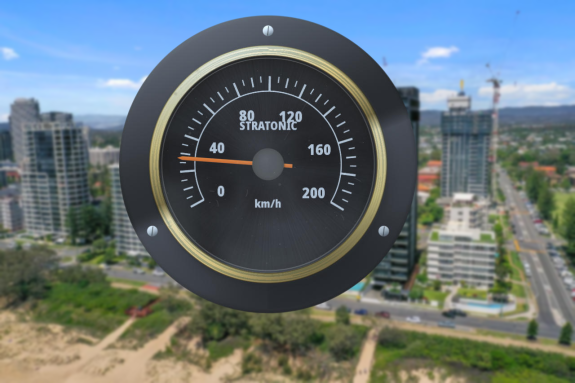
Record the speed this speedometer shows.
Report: 27.5 km/h
